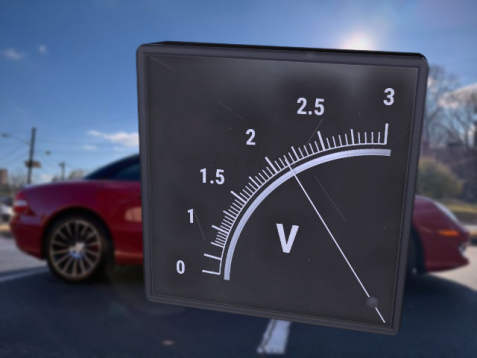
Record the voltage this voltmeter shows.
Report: 2.15 V
